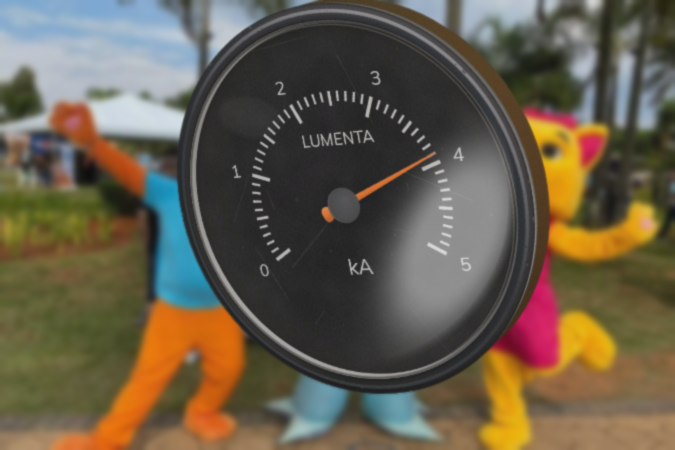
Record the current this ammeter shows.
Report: 3.9 kA
